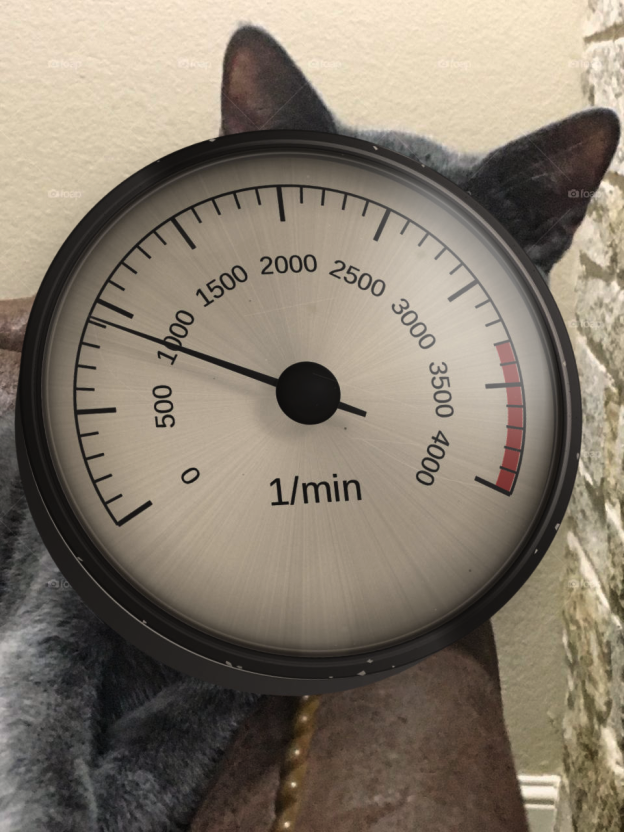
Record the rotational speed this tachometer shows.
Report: 900 rpm
